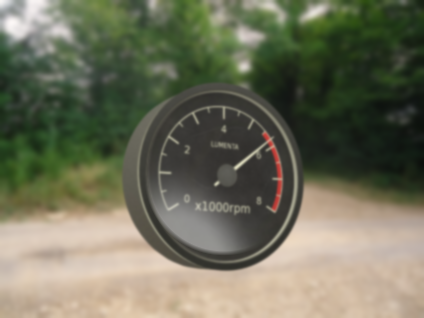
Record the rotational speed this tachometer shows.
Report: 5750 rpm
